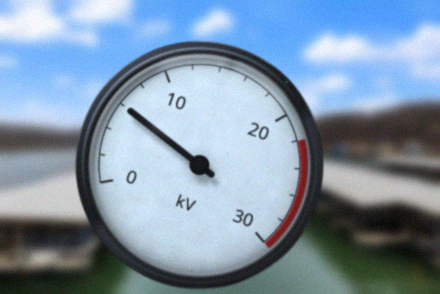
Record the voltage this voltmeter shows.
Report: 6 kV
